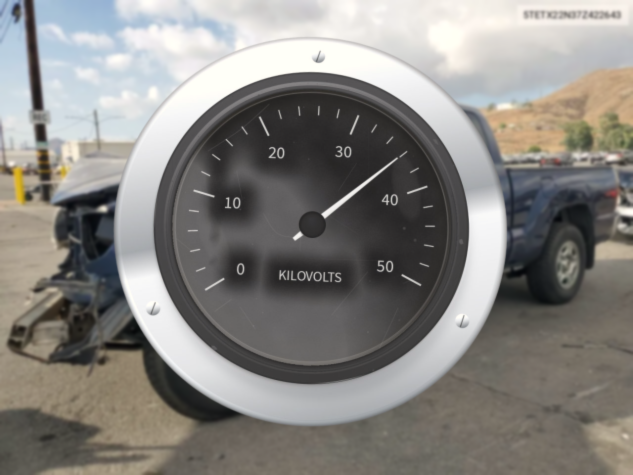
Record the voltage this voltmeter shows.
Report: 36 kV
